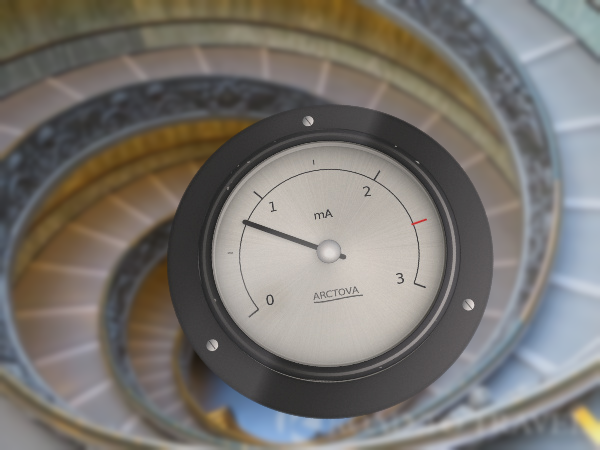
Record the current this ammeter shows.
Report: 0.75 mA
